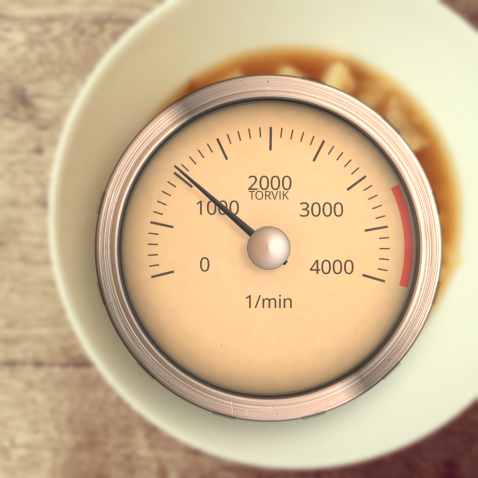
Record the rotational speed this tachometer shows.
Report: 1050 rpm
